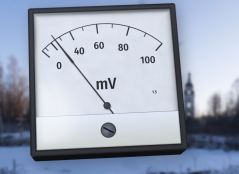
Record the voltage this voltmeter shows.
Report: 25 mV
